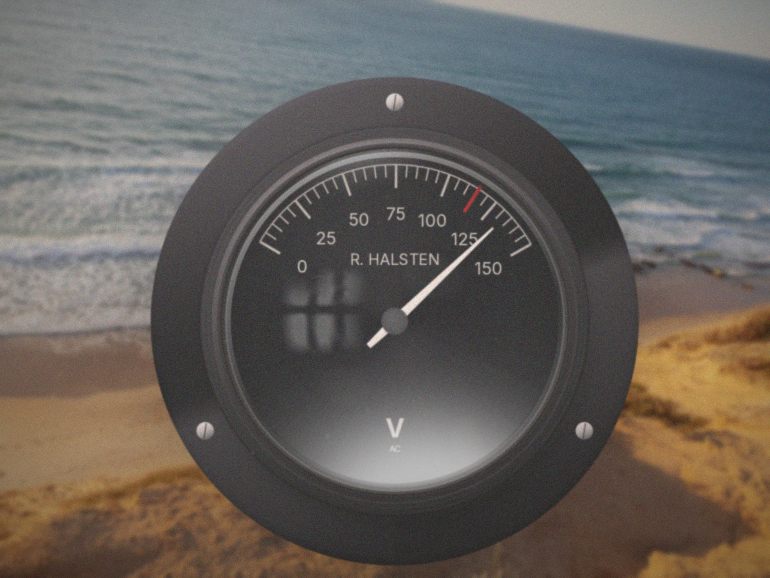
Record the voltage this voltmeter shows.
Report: 132.5 V
